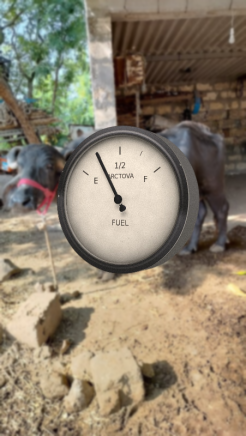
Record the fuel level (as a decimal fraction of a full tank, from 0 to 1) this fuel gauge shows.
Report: 0.25
